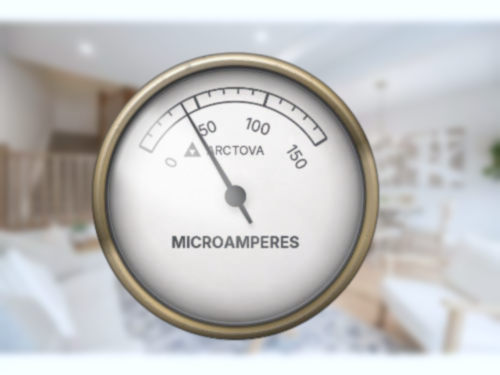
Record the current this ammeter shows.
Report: 40 µA
